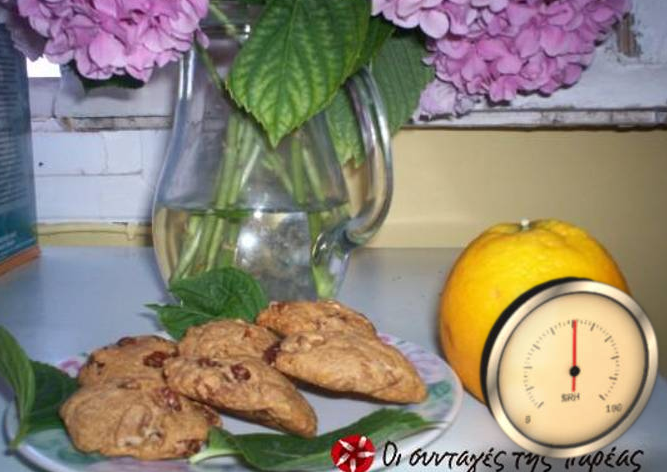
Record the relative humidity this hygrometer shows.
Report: 50 %
